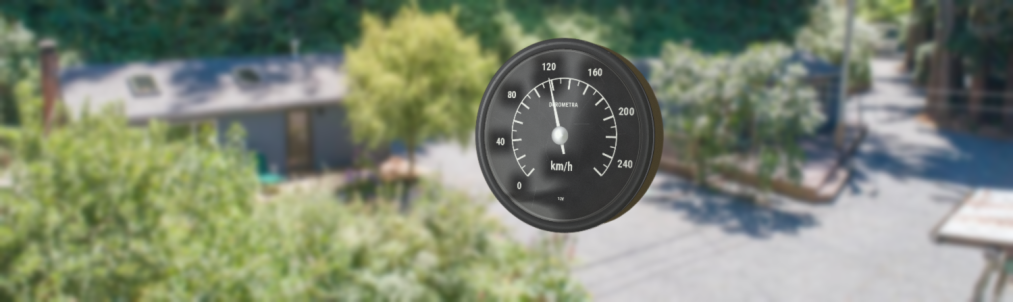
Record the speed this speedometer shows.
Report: 120 km/h
